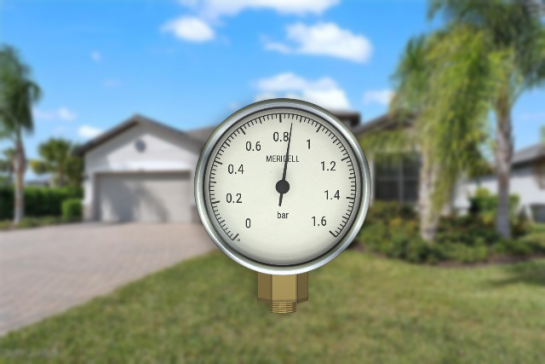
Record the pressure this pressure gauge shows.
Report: 0.86 bar
